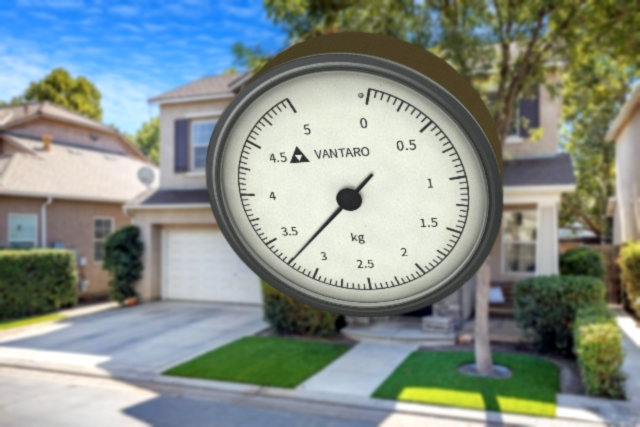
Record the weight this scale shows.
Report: 3.25 kg
